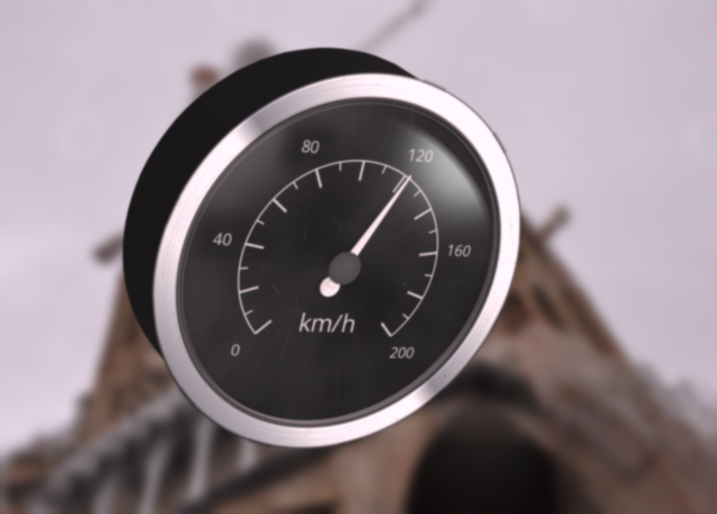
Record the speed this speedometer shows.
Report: 120 km/h
